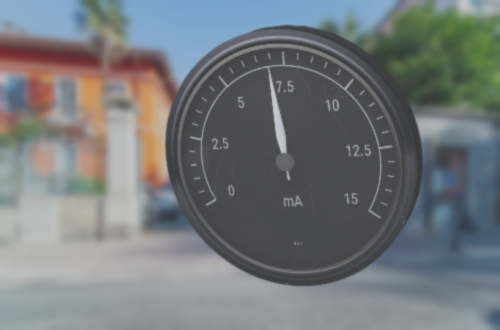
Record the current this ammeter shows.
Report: 7 mA
